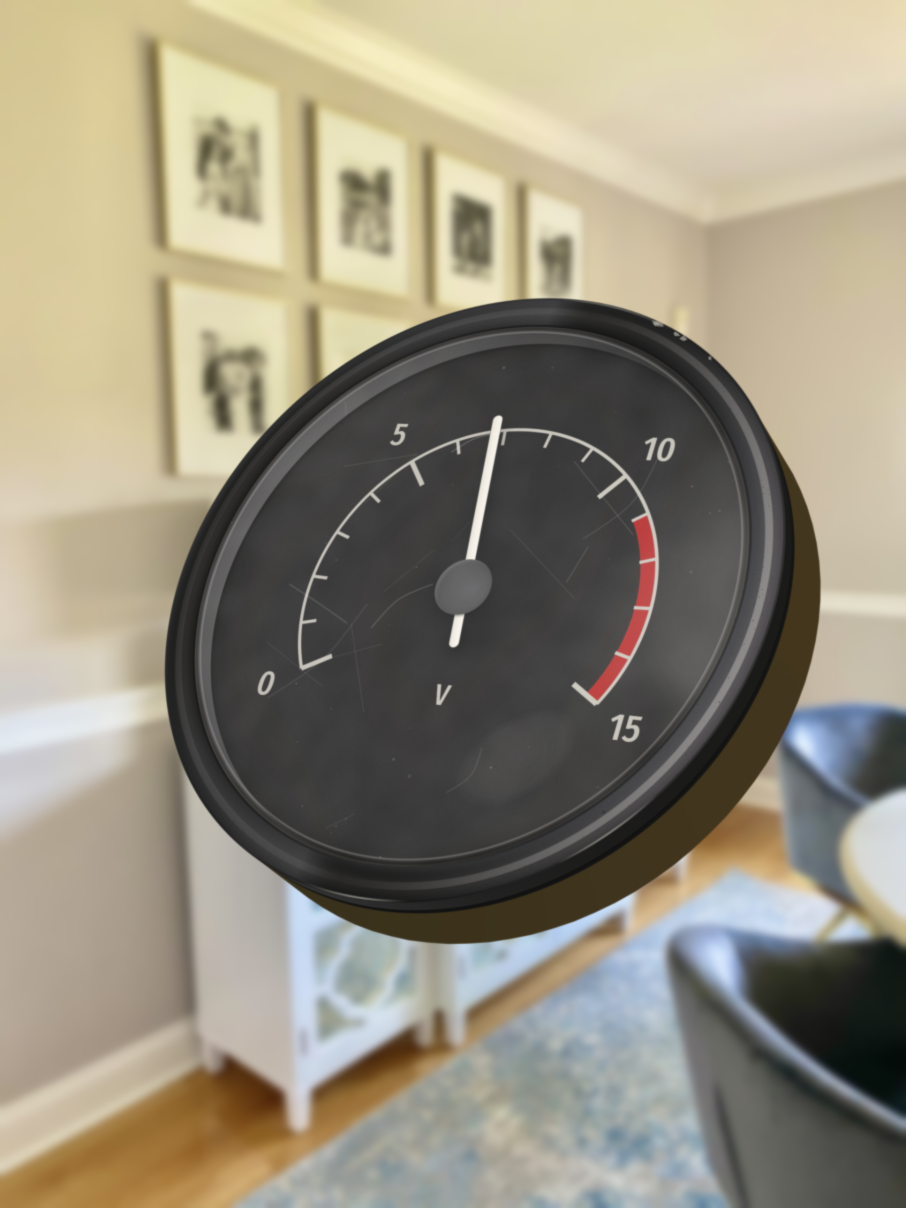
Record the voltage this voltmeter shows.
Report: 7 V
